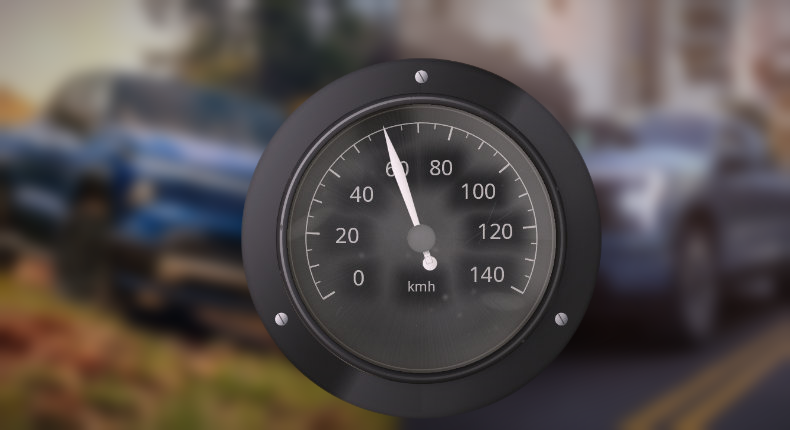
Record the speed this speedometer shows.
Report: 60 km/h
